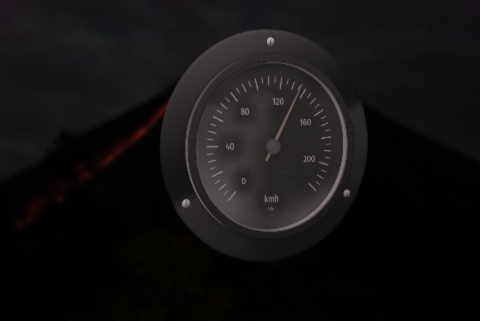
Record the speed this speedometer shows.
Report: 135 km/h
